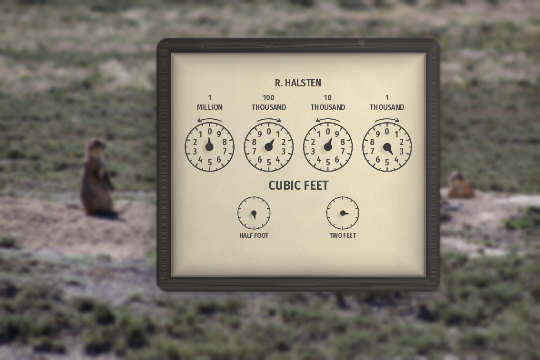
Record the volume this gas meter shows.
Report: 9400 ft³
